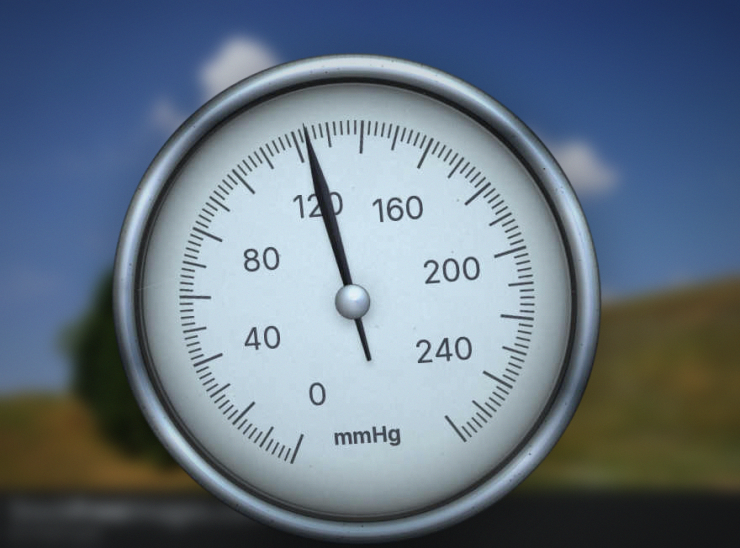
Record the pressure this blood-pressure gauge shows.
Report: 124 mmHg
